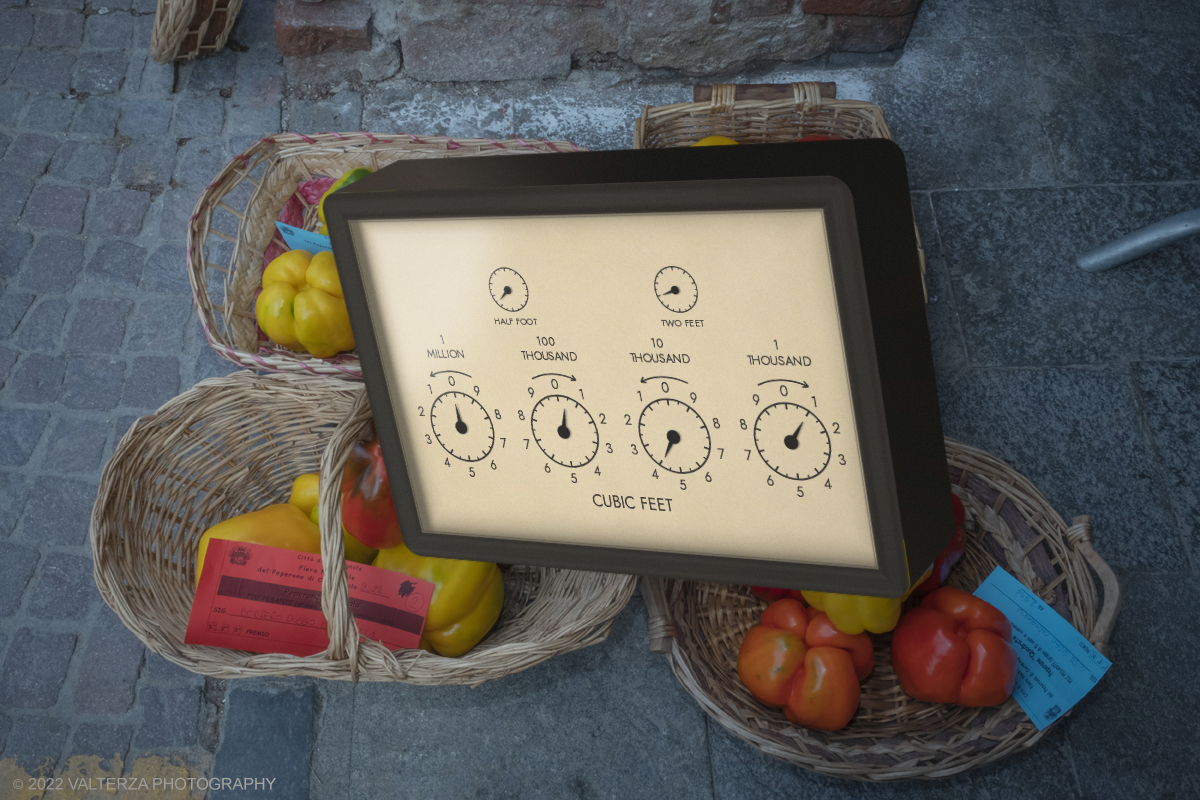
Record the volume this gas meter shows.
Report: 4100 ft³
